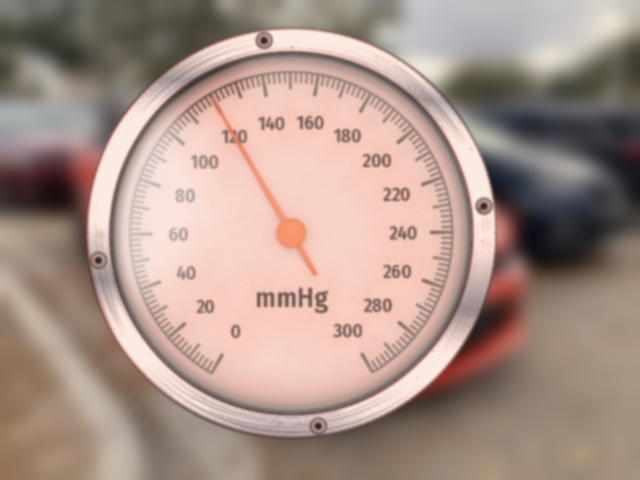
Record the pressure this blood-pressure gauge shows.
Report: 120 mmHg
